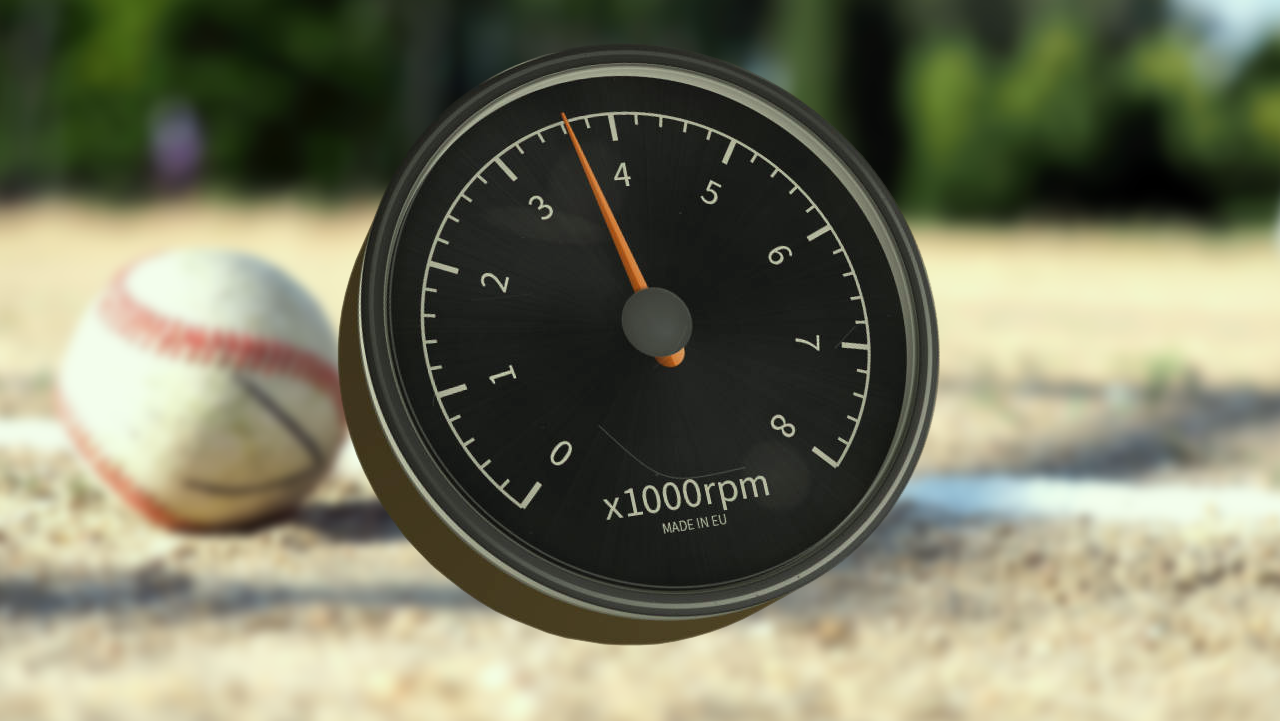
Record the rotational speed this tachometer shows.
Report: 3600 rpm
